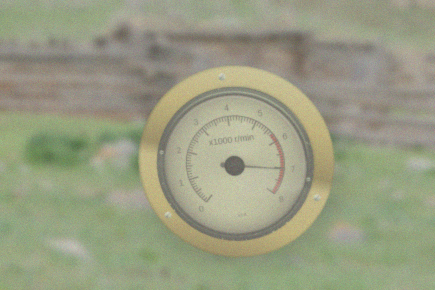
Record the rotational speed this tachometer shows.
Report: 7000 rpm
